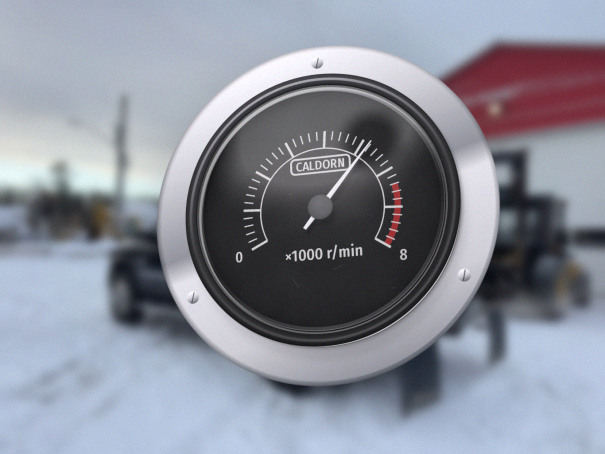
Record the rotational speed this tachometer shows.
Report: 5200 rpm
